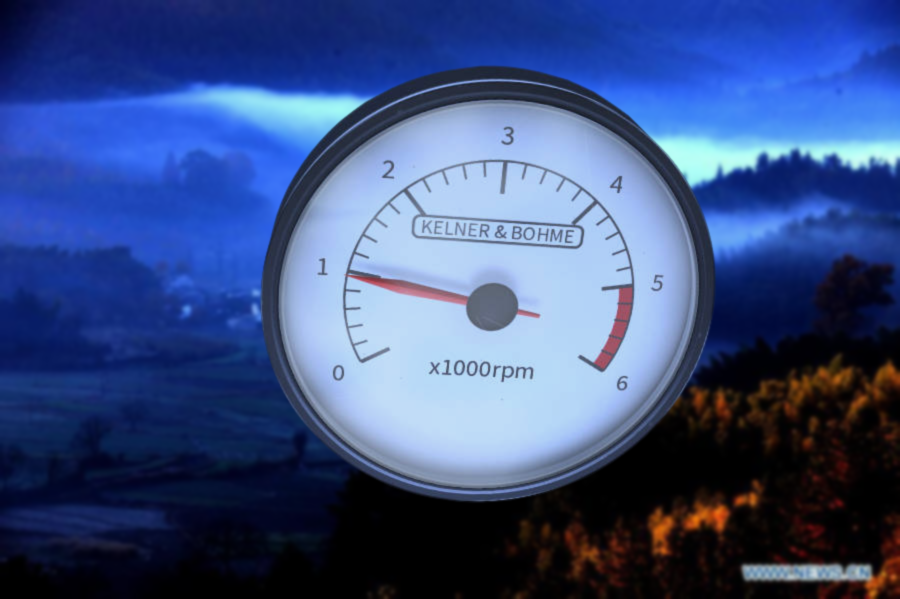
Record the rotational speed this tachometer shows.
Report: 1000 rpm
